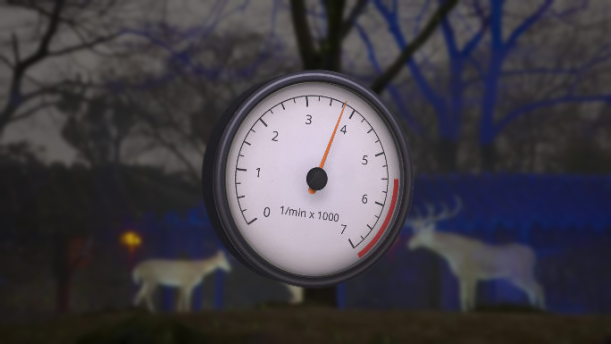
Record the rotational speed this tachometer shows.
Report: 3750 rpm
